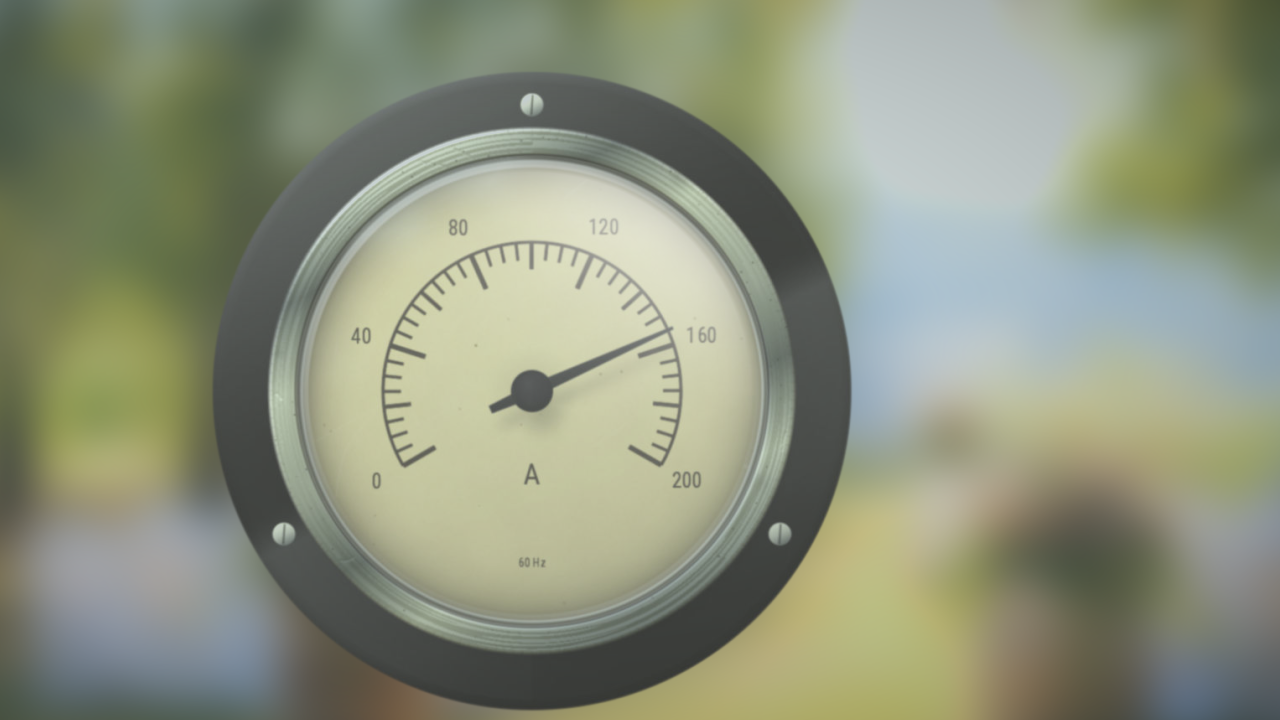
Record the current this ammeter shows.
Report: 155 A
